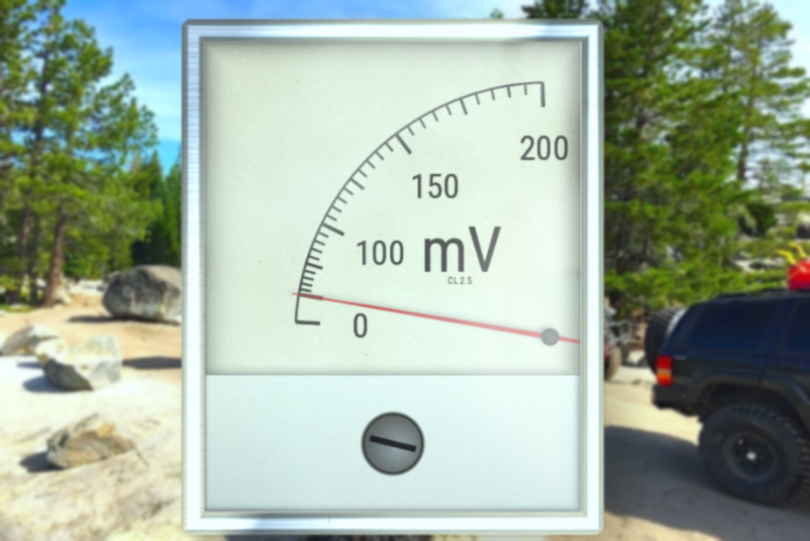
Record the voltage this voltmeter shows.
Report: 50 mV
